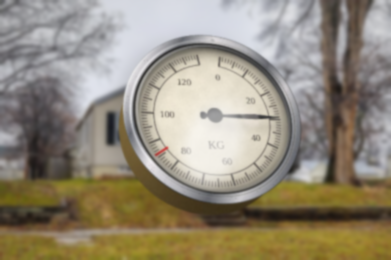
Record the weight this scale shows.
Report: 30 kg
